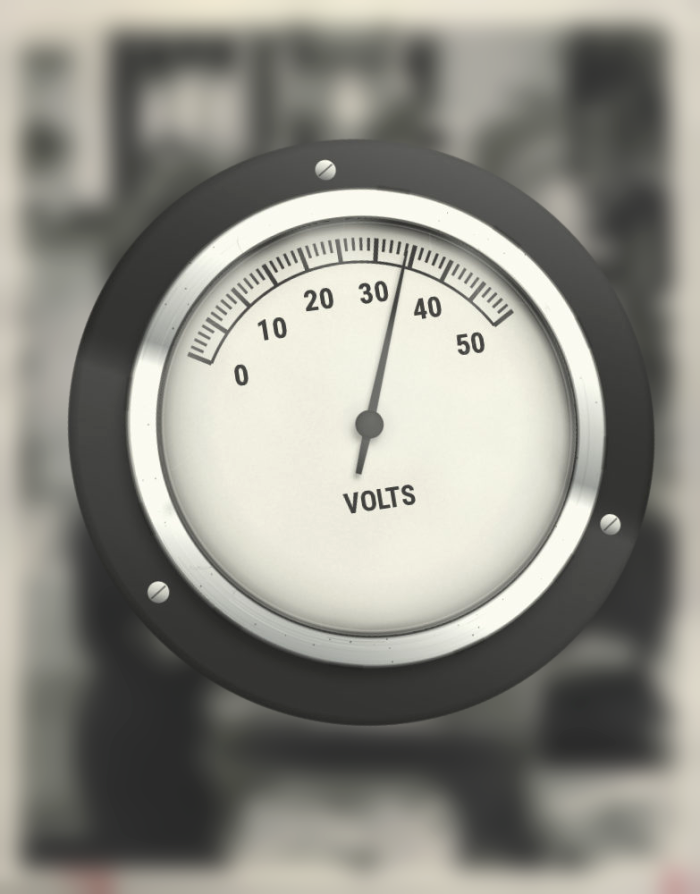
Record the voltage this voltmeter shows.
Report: 34 V
